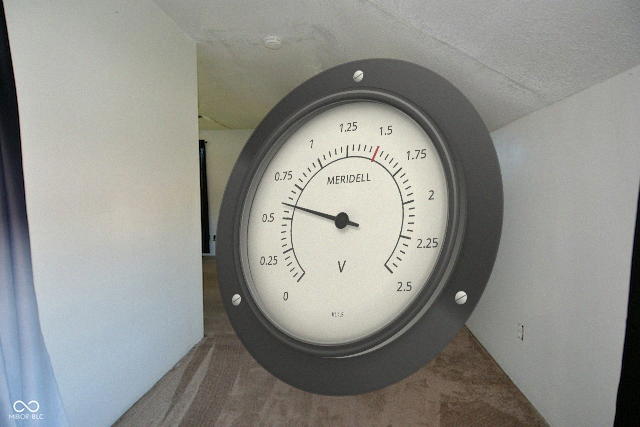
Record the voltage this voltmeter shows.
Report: 0.6 V
